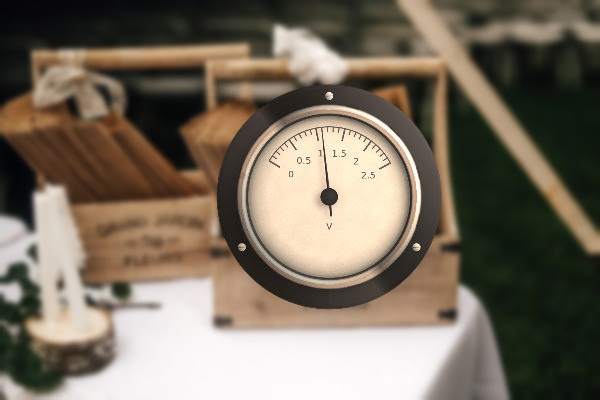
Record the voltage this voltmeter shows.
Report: 1.1 V
